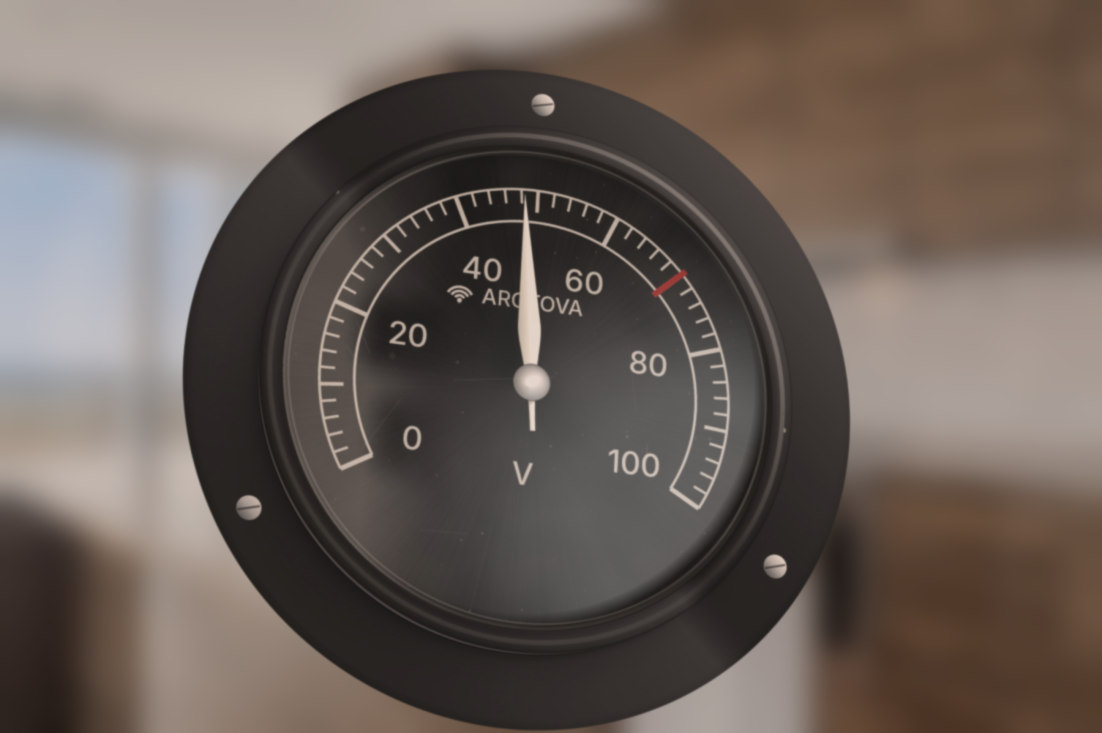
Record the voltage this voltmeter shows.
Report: 48 V
